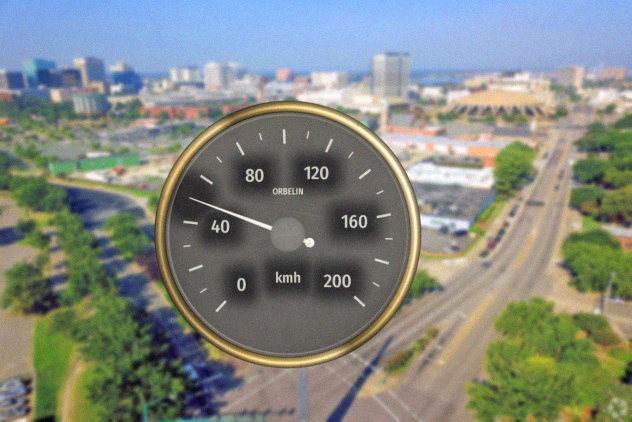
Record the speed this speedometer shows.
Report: 50 km/h
